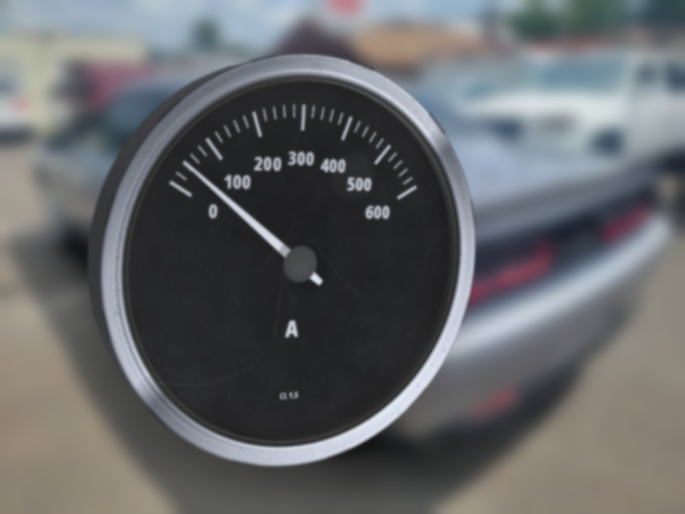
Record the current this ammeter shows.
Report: 40 A
